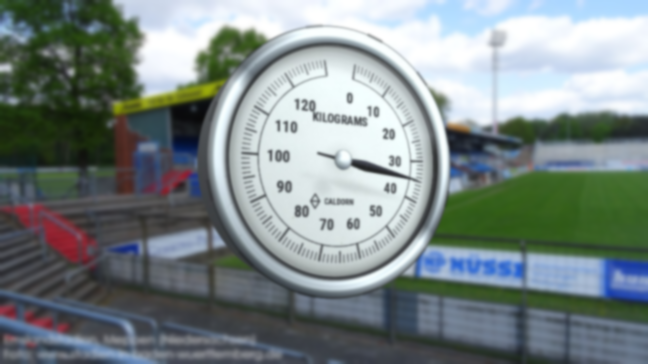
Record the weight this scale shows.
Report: 35 kg
